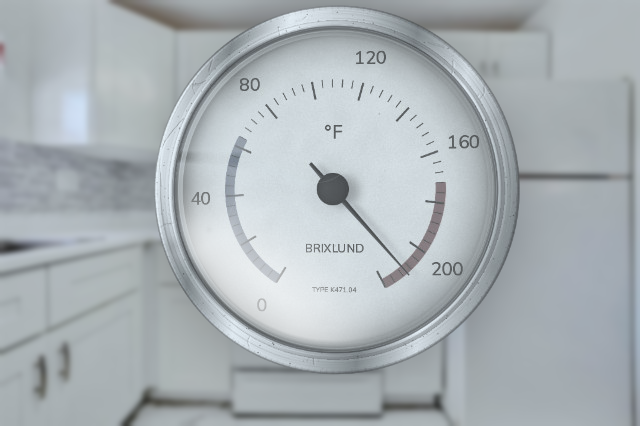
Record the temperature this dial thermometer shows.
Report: 210 °F
